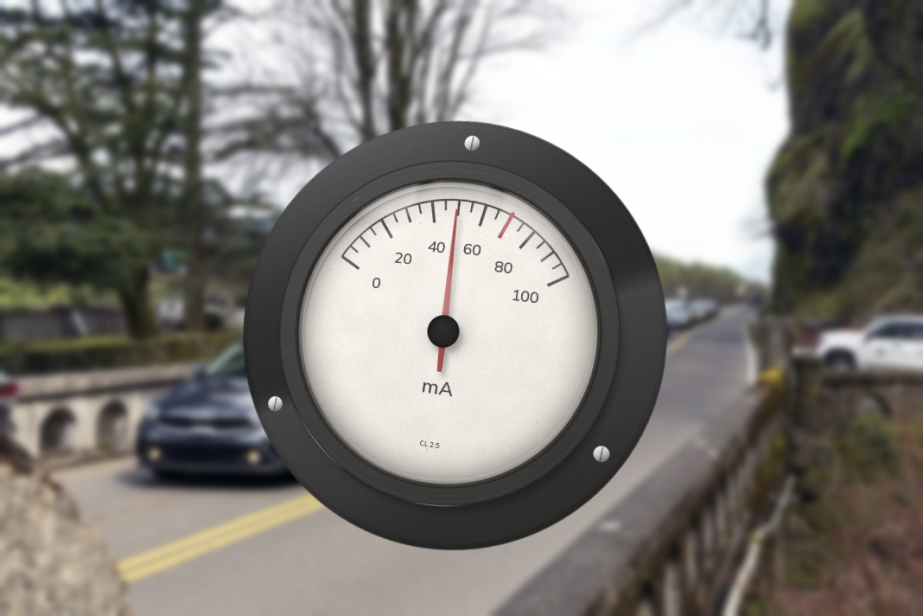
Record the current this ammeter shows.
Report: 50 mA
